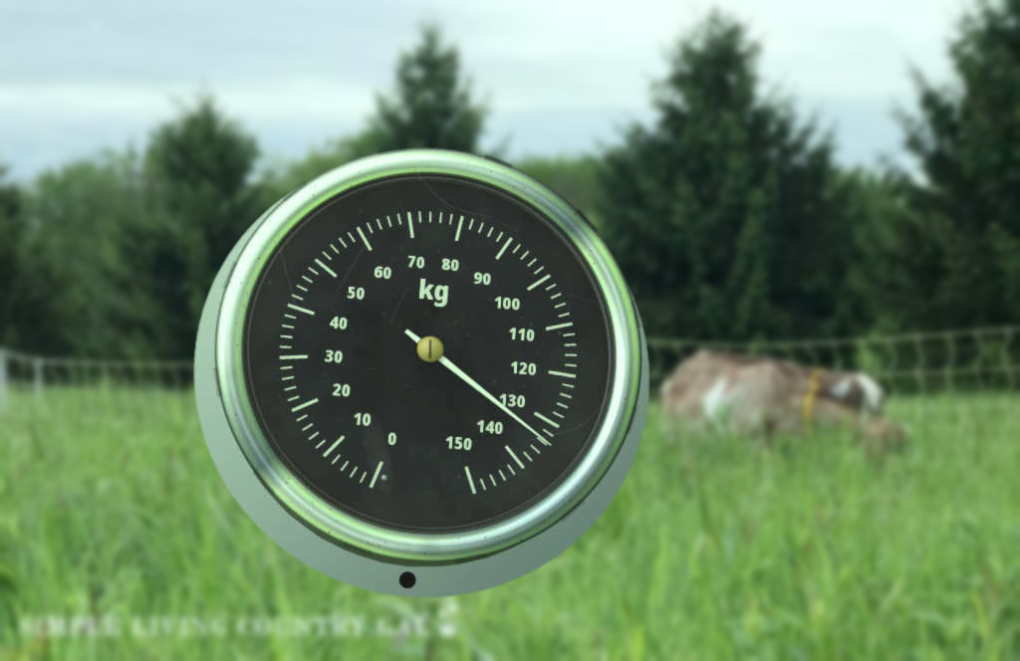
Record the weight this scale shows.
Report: 134 kg
